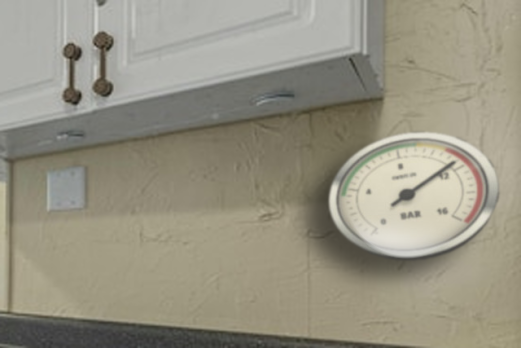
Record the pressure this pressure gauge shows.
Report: 11.5 bar
